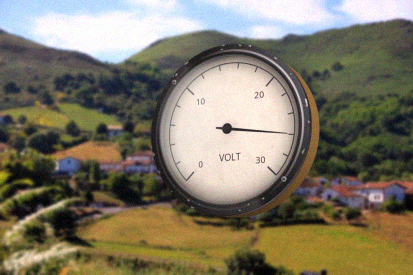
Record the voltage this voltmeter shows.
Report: 26 V
